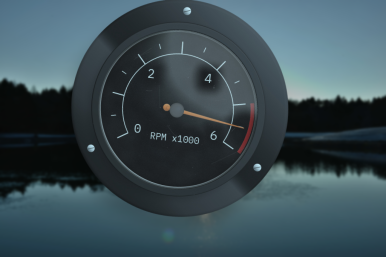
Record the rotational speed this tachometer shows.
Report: 5500 rpm
